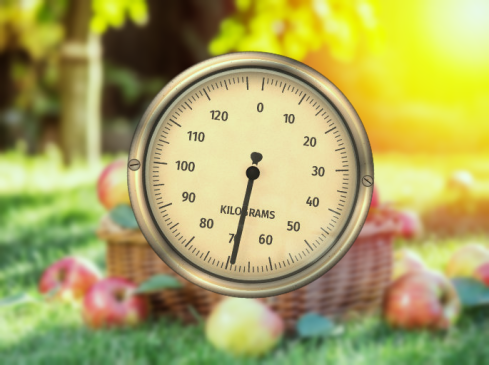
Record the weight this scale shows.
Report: 69 kg
